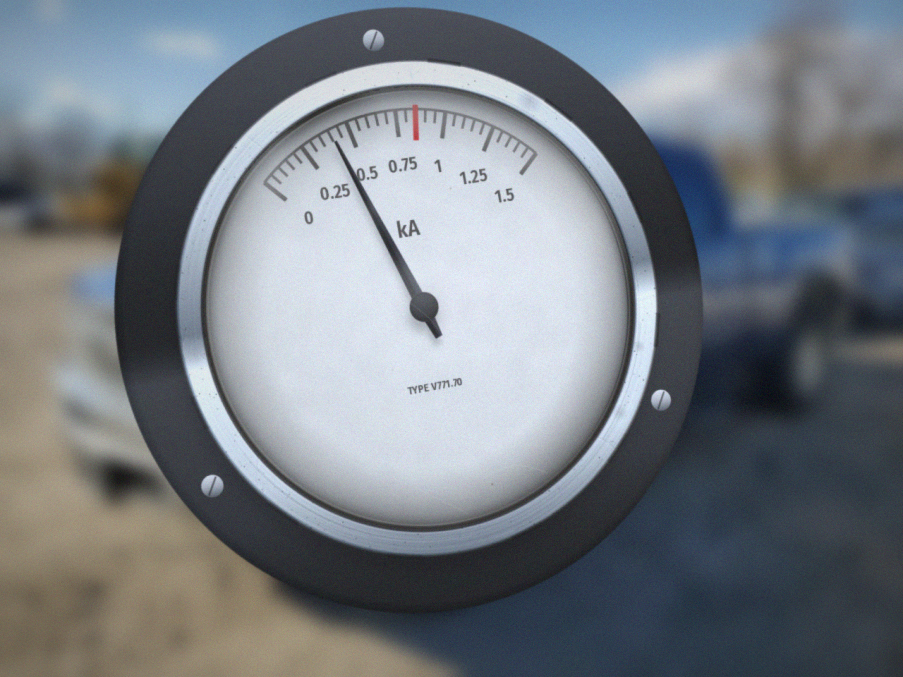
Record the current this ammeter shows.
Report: 0.4 kA
